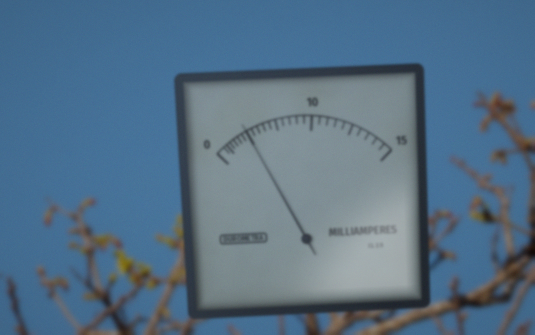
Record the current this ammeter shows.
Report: 5 mA
